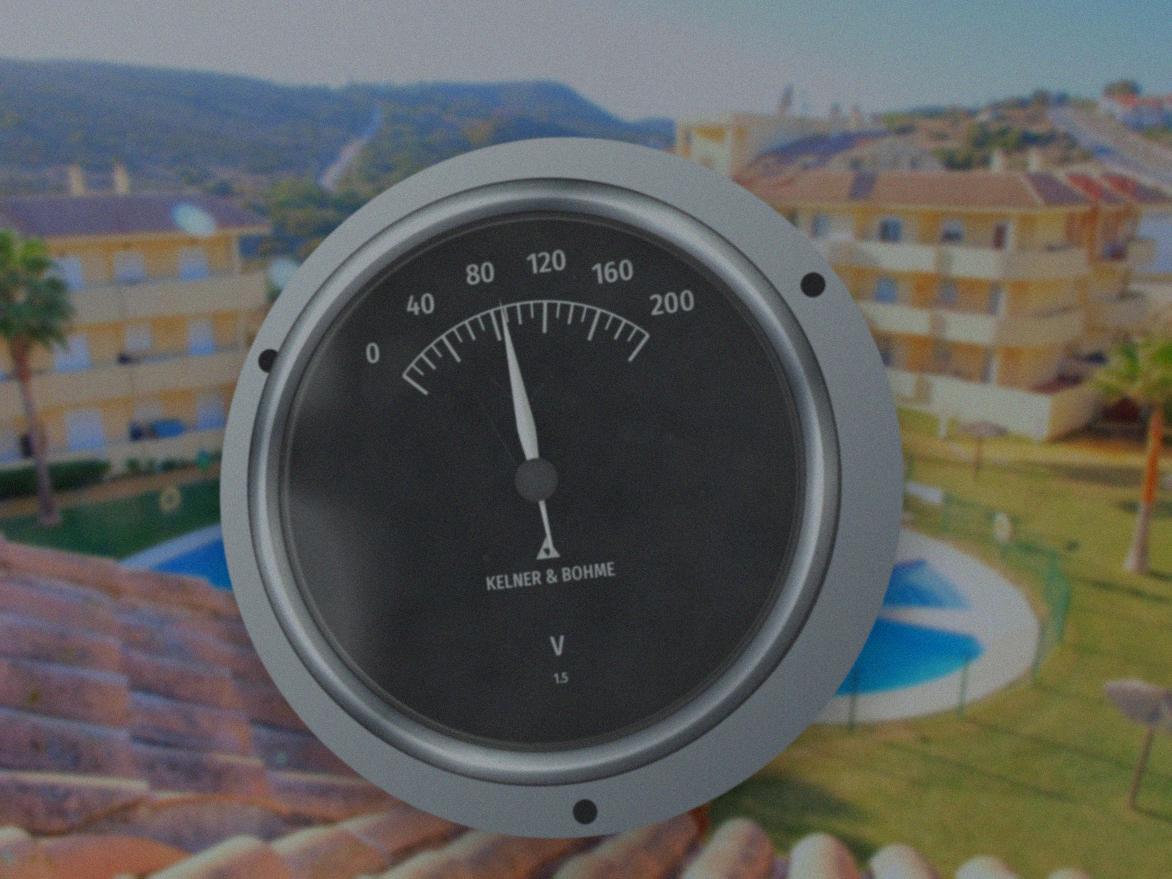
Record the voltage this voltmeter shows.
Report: 90 V
